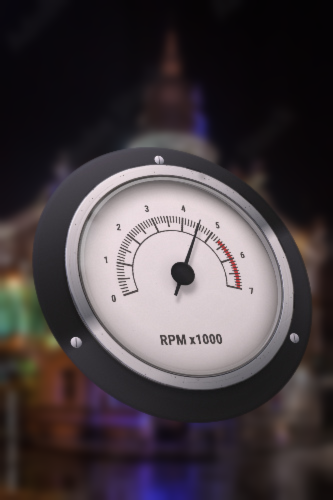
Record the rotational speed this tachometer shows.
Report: 4500 rpm
